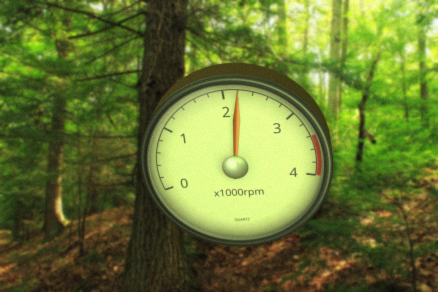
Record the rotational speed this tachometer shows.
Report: 2200 rpm
